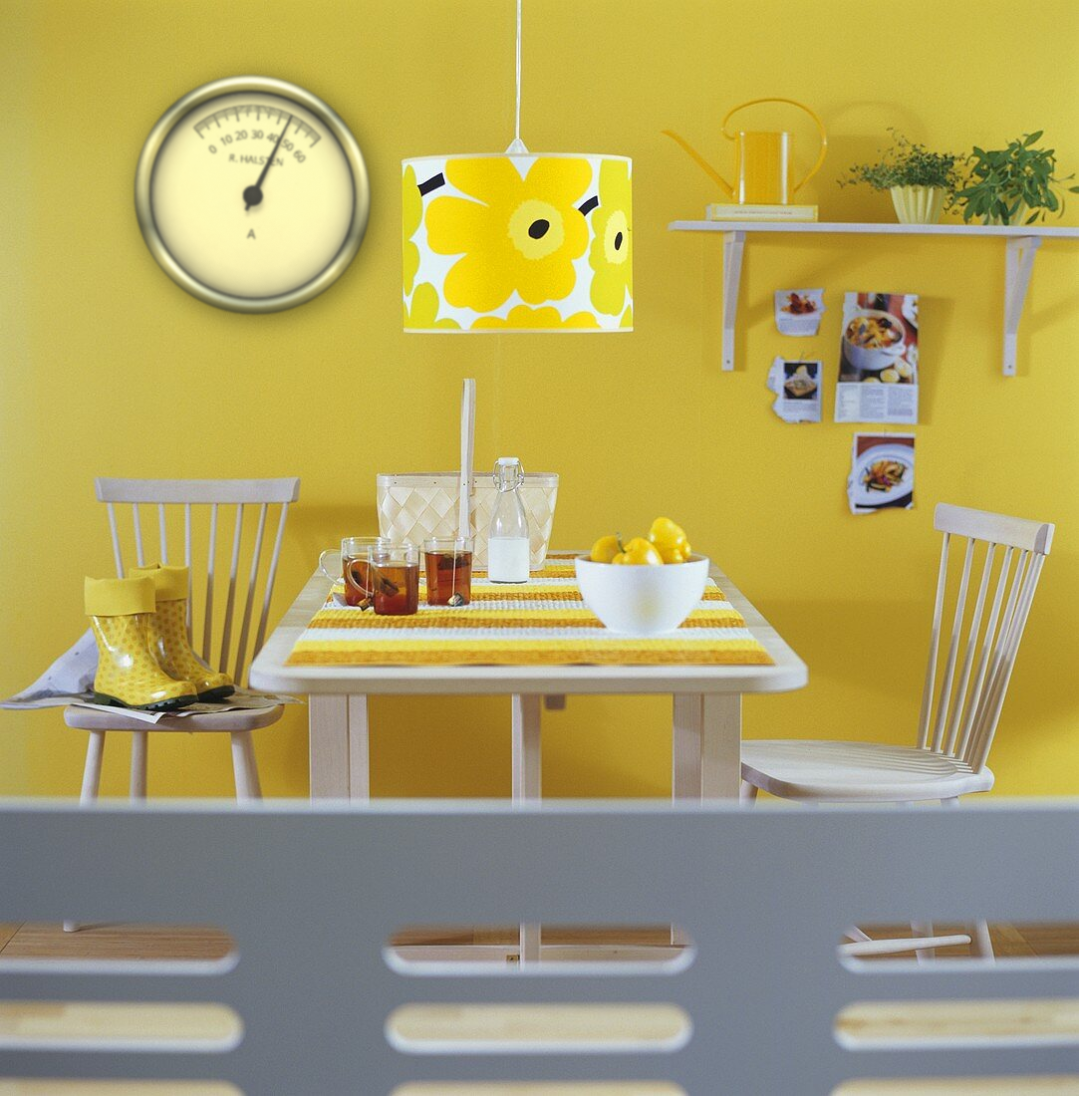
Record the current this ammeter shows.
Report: 45 A
